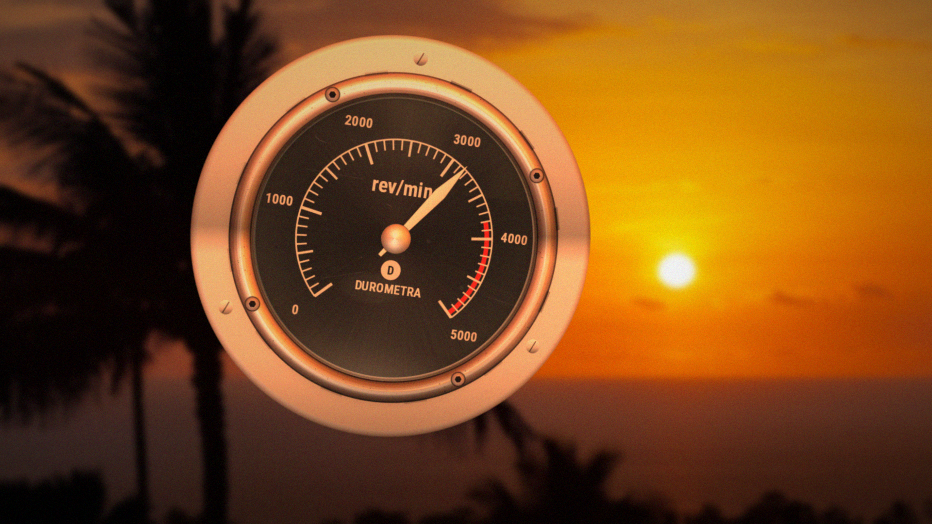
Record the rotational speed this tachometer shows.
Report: 3150 rpm
